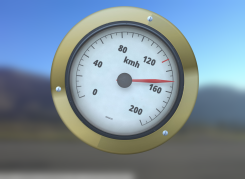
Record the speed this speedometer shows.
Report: 150 km/h
